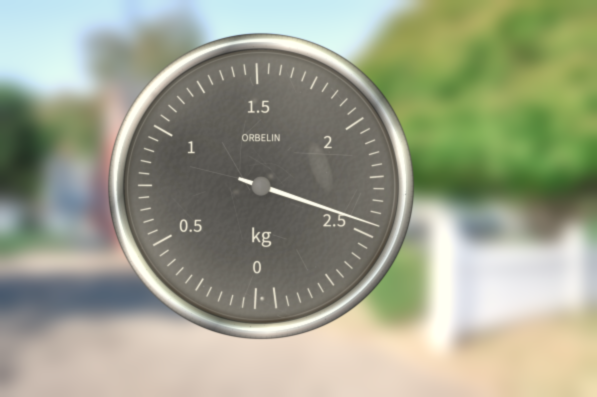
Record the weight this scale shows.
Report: 2.45 kg
